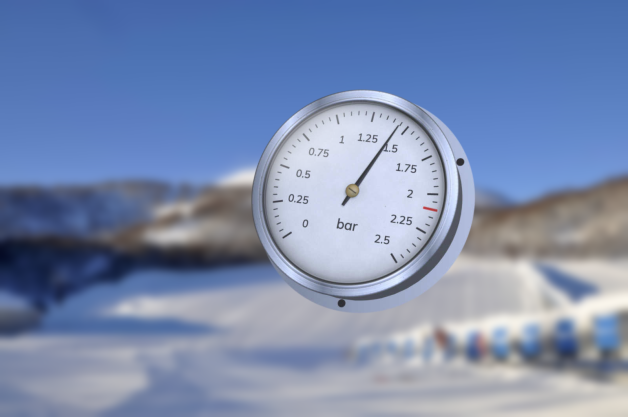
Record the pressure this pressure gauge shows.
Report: 1.45 bar
